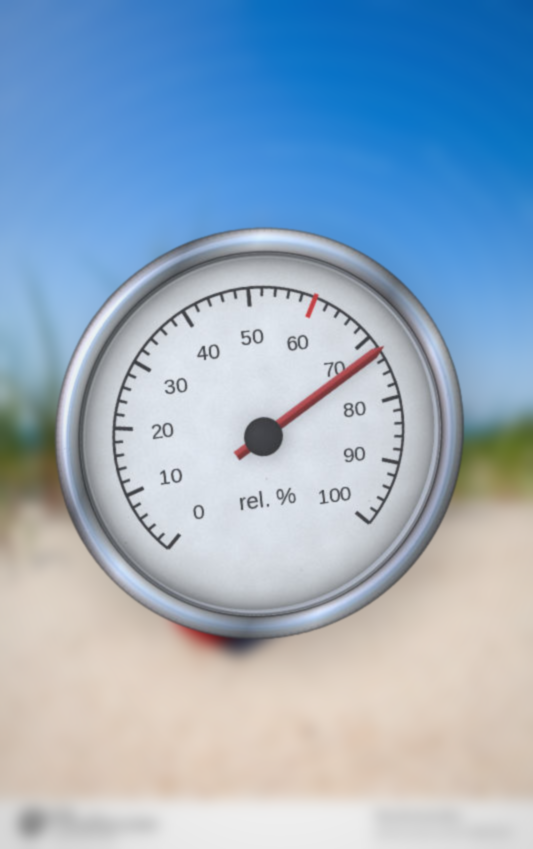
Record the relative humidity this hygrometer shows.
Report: 72 %
